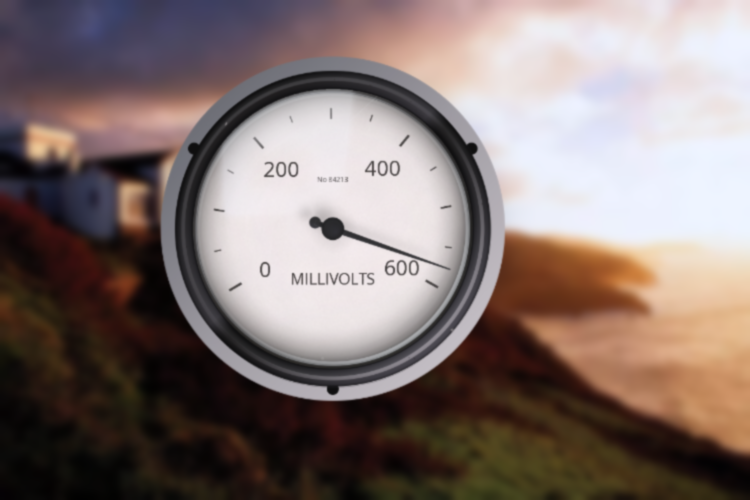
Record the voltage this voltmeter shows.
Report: 575 mV
